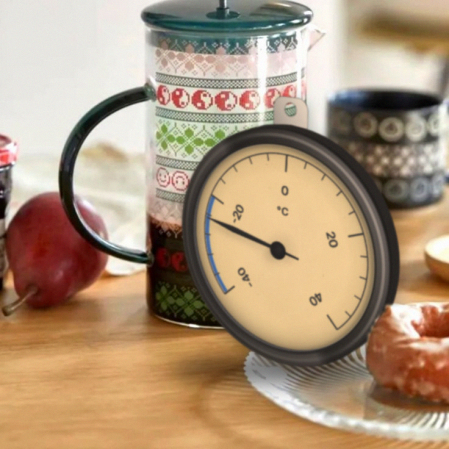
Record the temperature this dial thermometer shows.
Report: -24 °C
